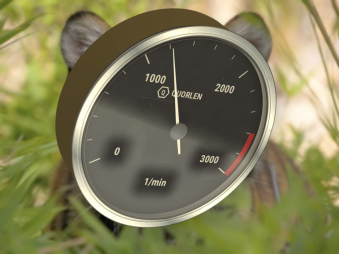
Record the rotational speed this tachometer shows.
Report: 1200 rpm
